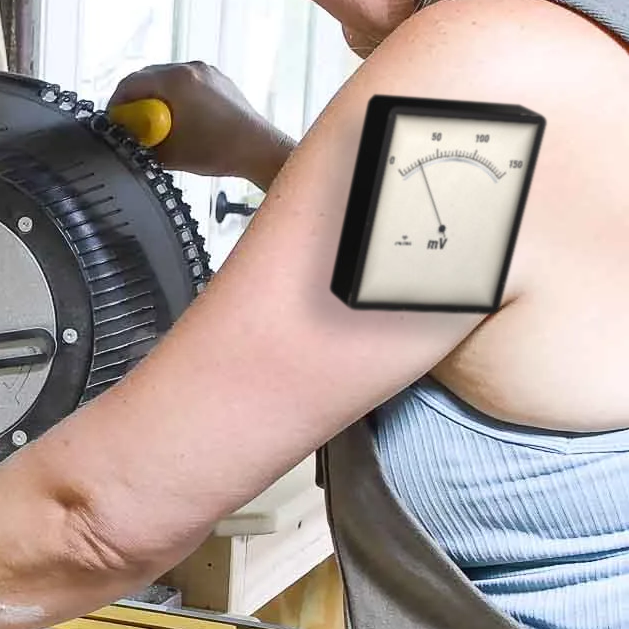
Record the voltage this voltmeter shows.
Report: 25 mV
